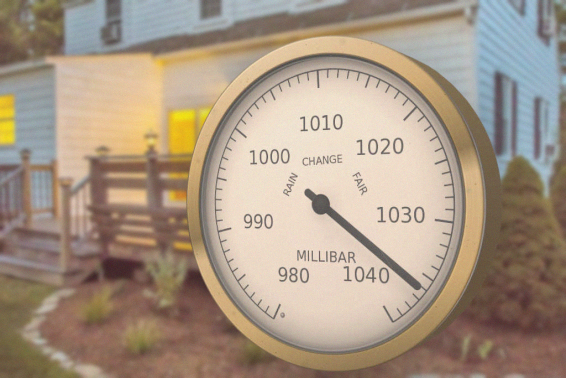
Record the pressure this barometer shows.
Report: 1036 mbar
